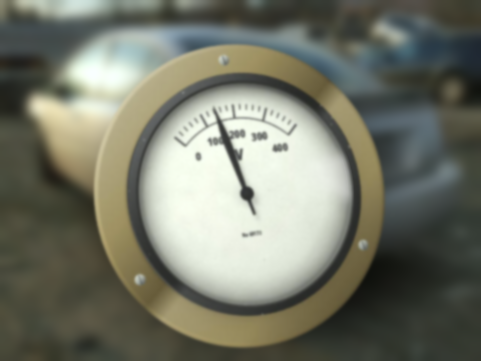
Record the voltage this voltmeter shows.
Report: 140 V
